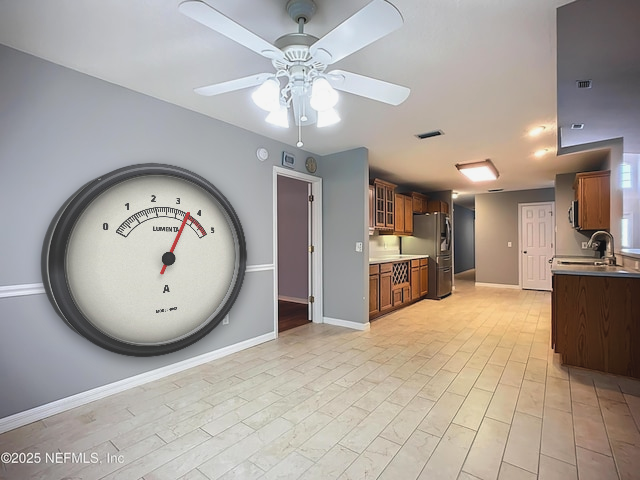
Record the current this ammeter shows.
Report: 3.5 A
